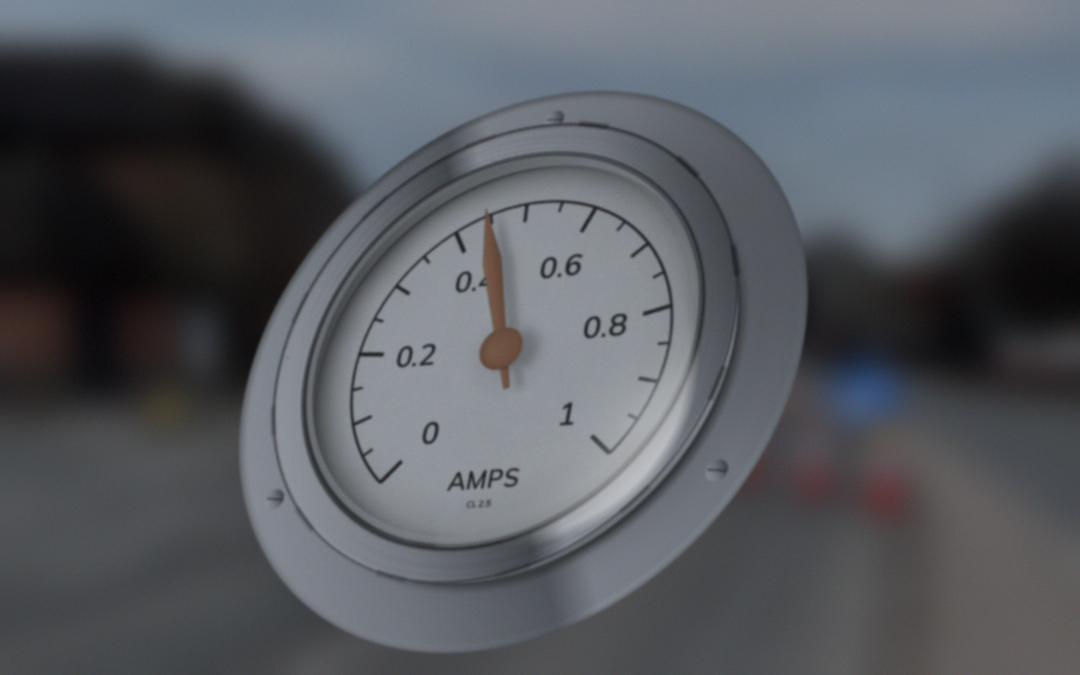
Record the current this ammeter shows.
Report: 0.45 A
